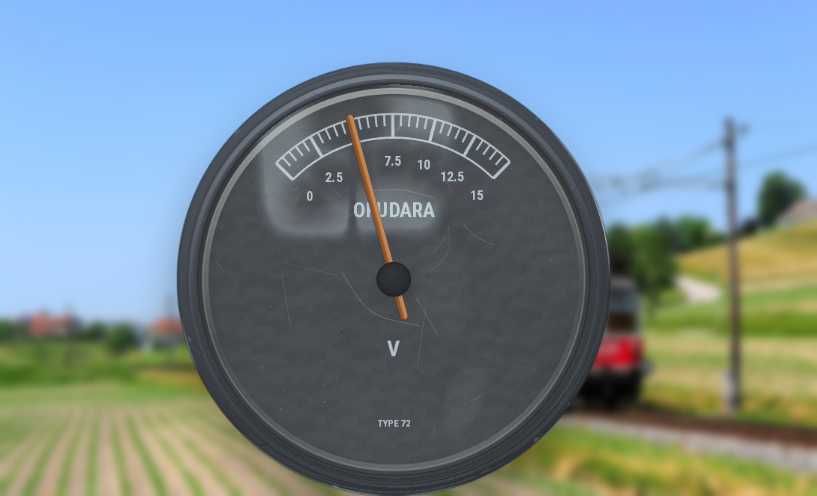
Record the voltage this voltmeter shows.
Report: 5 V
